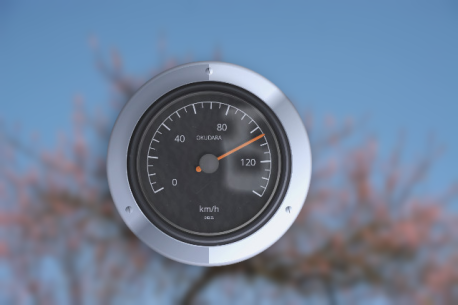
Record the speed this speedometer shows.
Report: 105 km/h
